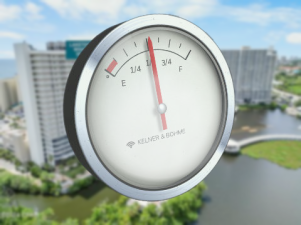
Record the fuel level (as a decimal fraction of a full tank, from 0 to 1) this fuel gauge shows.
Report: 0.5
